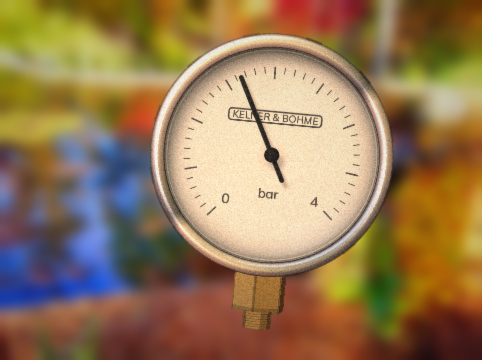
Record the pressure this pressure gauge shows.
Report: 1.65 bar
